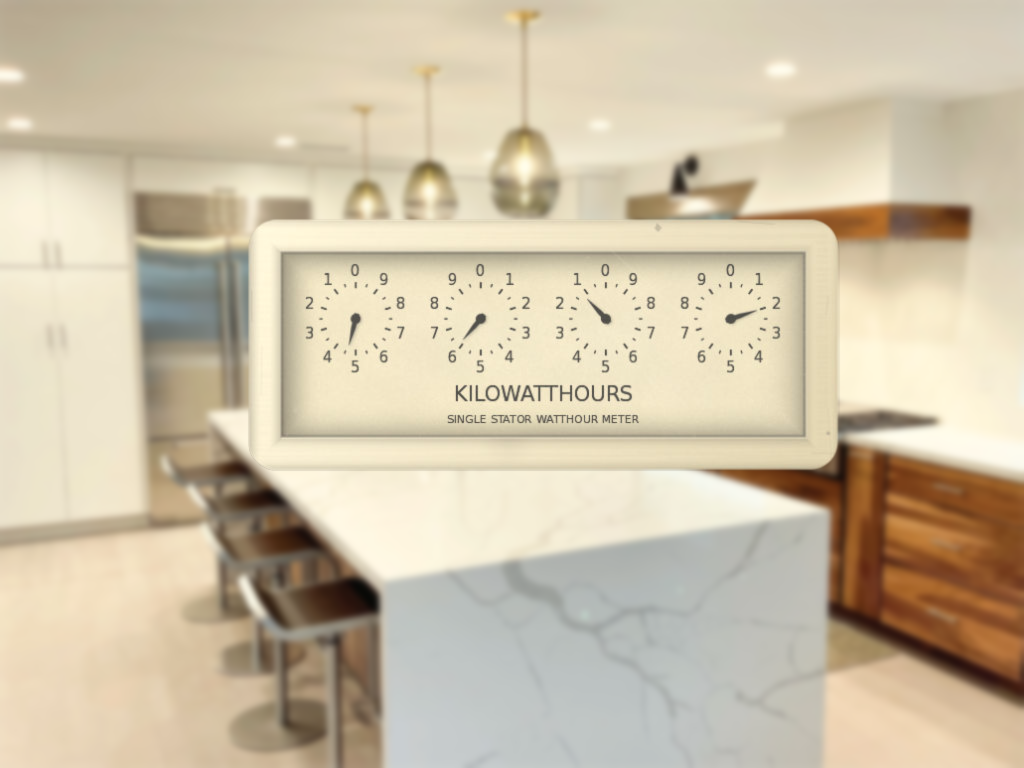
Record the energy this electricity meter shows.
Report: 4612 kWh
